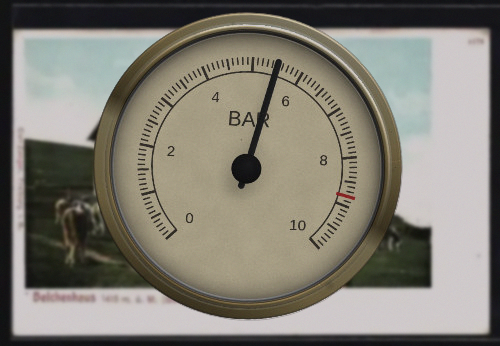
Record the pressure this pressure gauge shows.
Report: 5.5 bar
